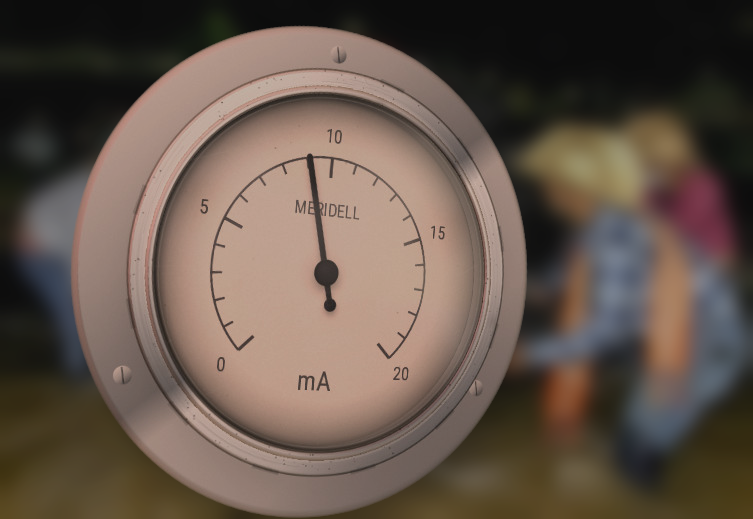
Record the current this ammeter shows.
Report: 9 mA
